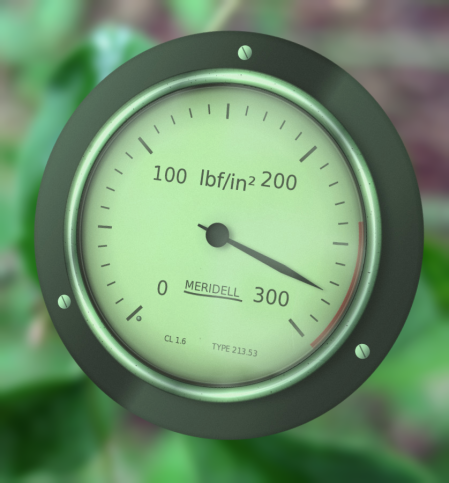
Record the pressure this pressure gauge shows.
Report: 275 psi
